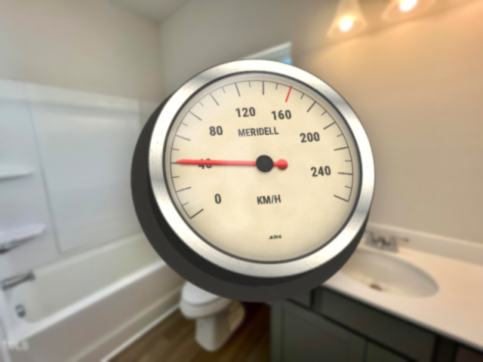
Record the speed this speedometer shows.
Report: 40 km/h
